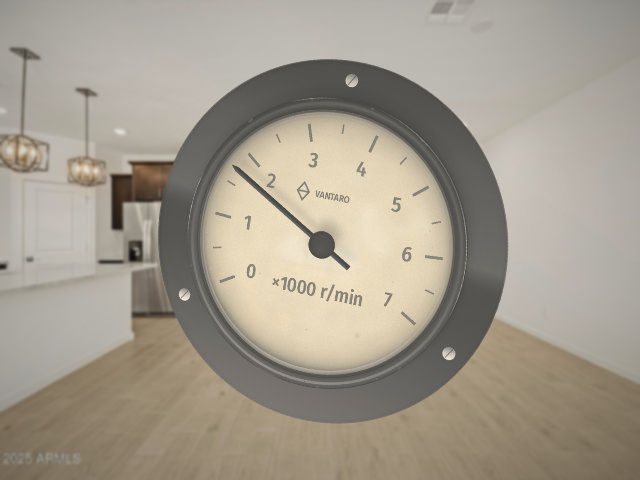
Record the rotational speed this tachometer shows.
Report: 1750 rpm
